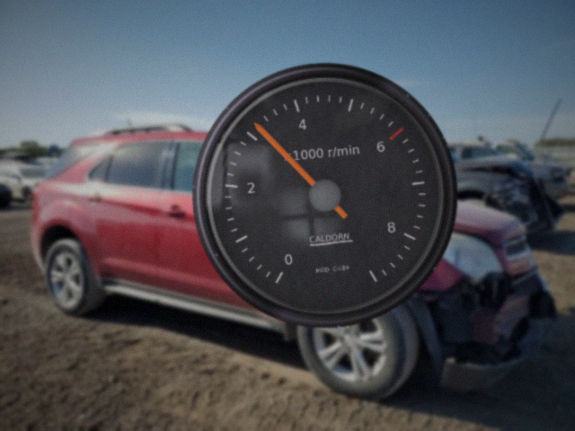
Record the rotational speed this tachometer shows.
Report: 3200 rpm
